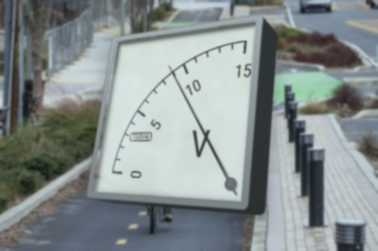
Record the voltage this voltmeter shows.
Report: 9 V
